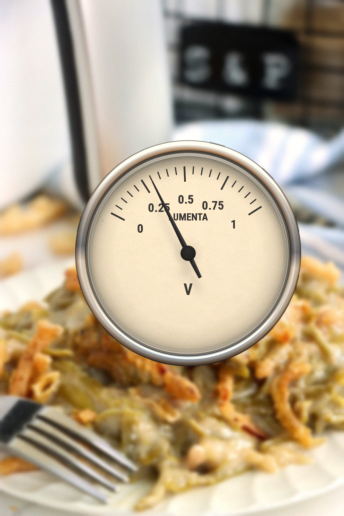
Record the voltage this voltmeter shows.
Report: 0.3 V
